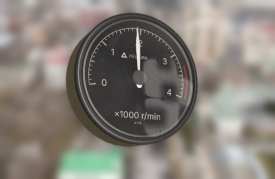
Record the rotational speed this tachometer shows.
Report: 1900 rpm
